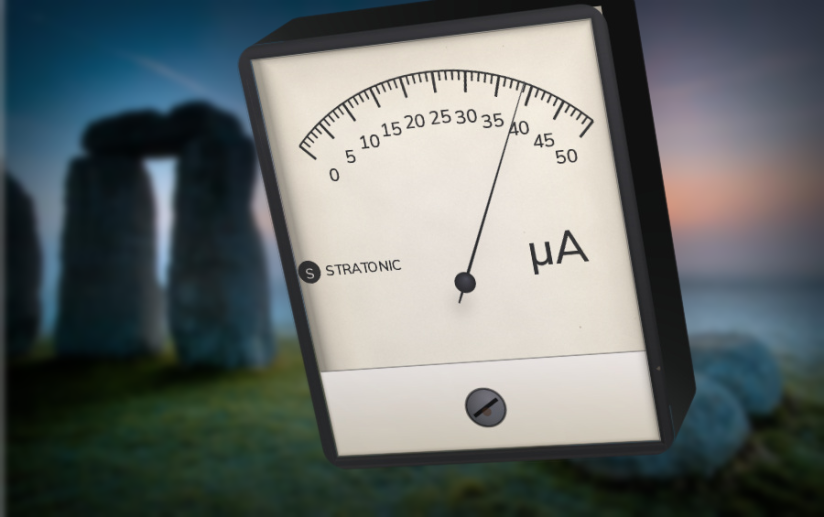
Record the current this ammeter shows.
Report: 39 µA
